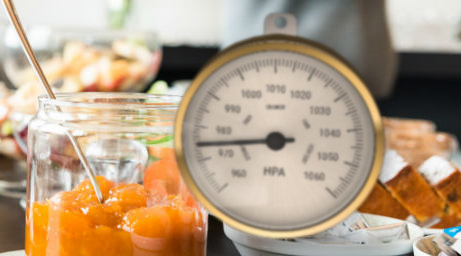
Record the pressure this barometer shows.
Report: 975 hPa
